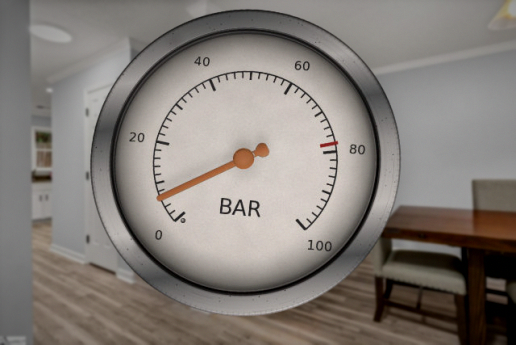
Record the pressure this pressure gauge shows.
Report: 6 bar
